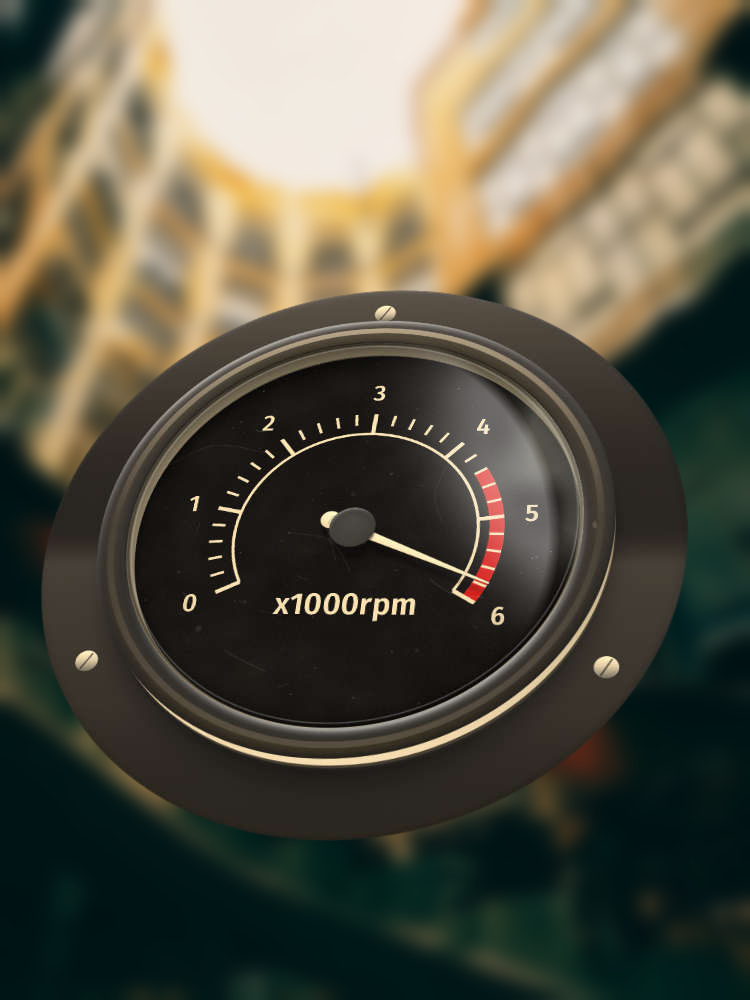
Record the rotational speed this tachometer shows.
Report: 5800 rpm
